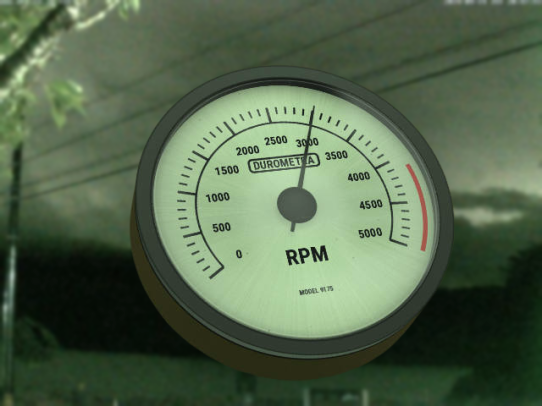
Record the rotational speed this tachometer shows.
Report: 3000 rpm
